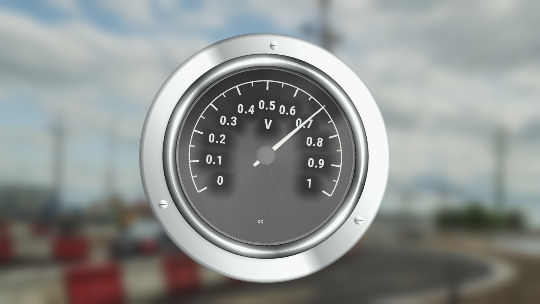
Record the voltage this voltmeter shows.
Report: 0.7 V
